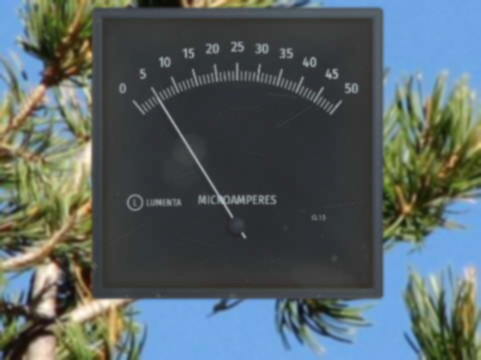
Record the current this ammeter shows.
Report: 5 µA
